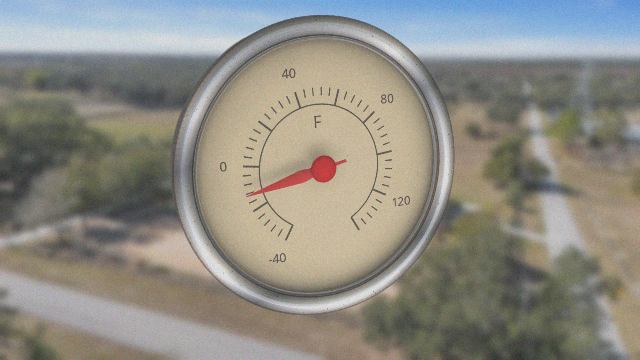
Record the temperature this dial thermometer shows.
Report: -12 °F
